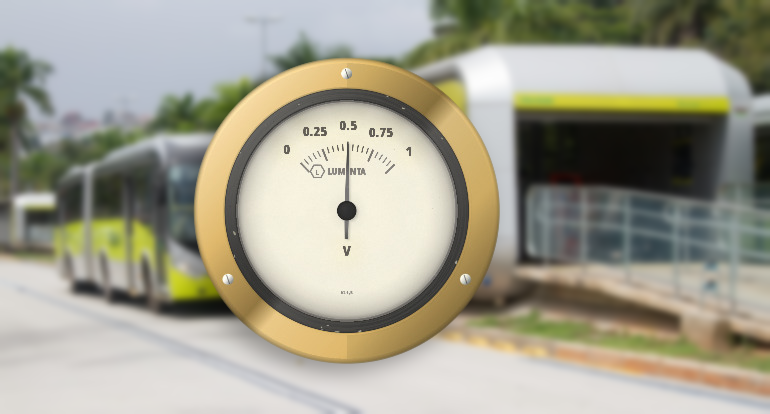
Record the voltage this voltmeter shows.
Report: 0.5 V
